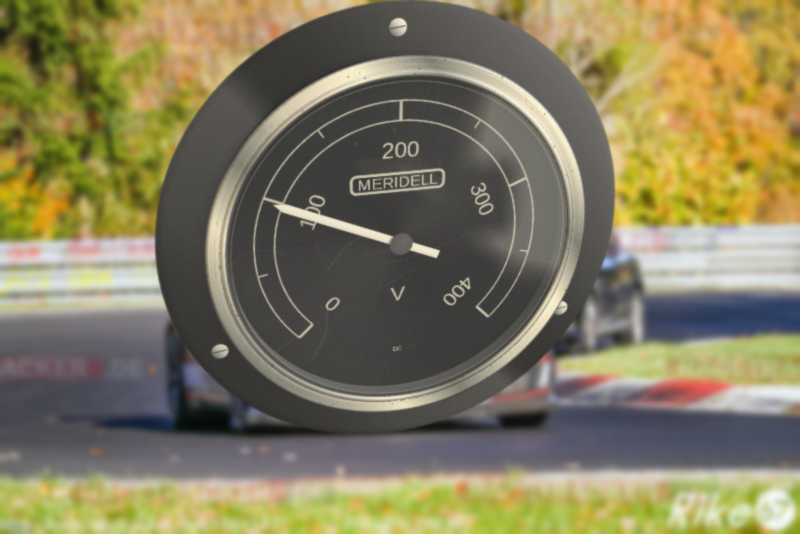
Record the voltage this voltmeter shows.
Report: 100 V
